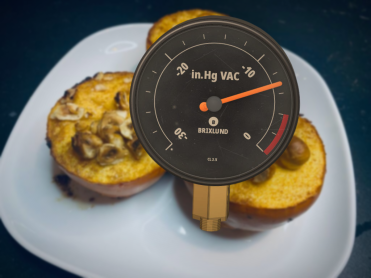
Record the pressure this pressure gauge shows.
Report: -7 inHg
